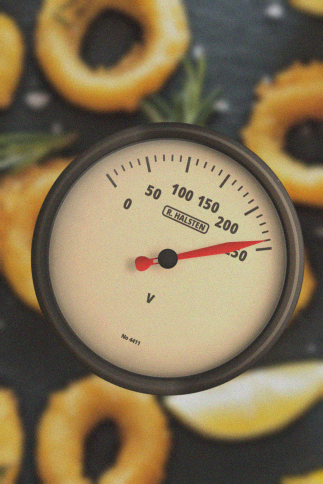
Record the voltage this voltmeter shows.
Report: 240 V
